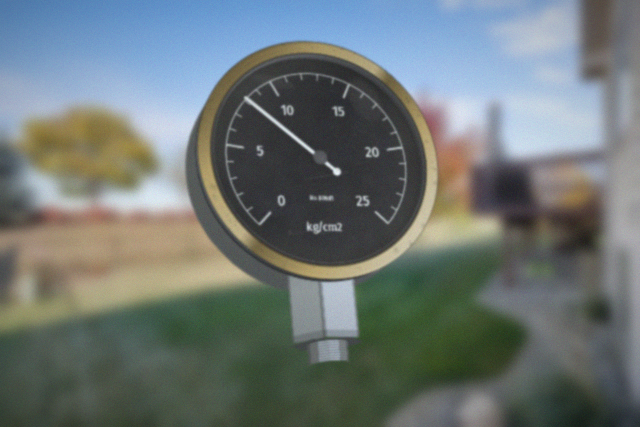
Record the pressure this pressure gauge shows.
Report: 8 kg/cm²
